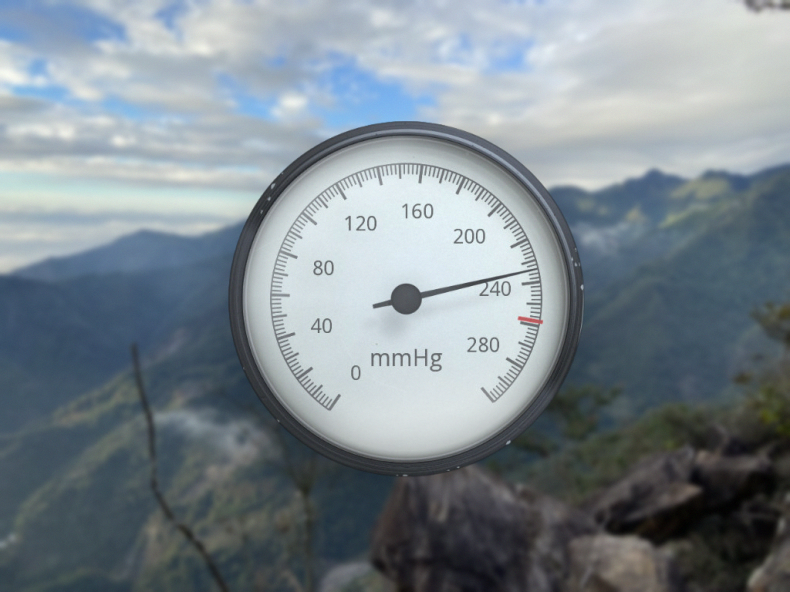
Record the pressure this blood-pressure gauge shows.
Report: 234 mmHg
